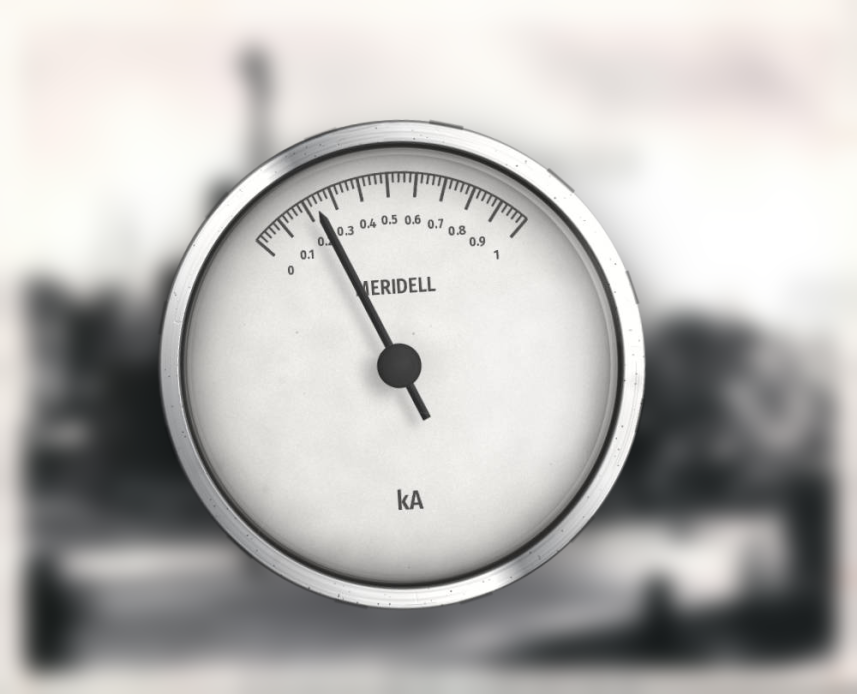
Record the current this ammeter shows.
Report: 0.24 kA
